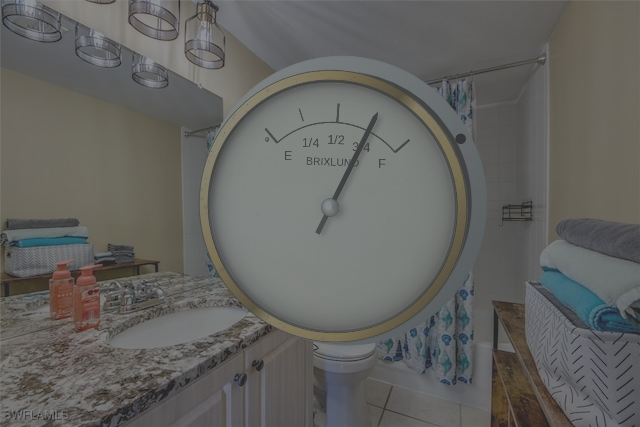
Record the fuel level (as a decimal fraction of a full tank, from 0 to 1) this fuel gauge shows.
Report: 0.75
